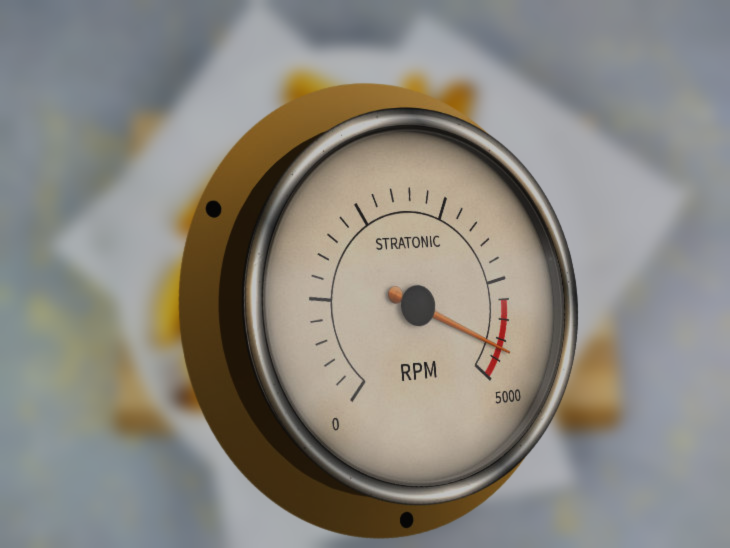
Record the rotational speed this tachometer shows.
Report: 4700 rpm
